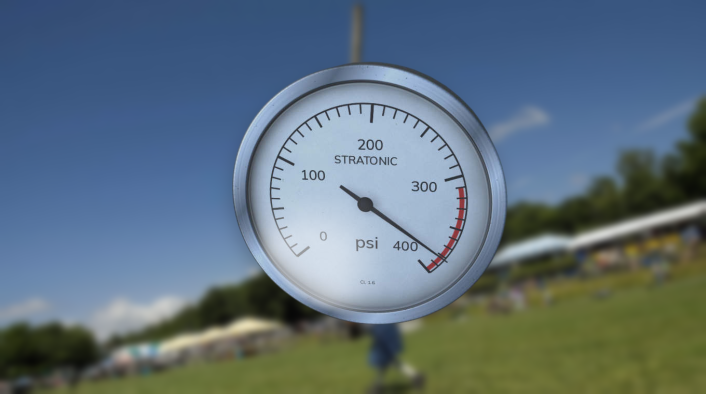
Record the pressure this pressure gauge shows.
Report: 380 psi
